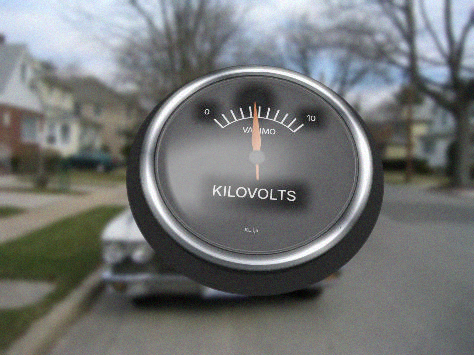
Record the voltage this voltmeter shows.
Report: 4.5 kV
